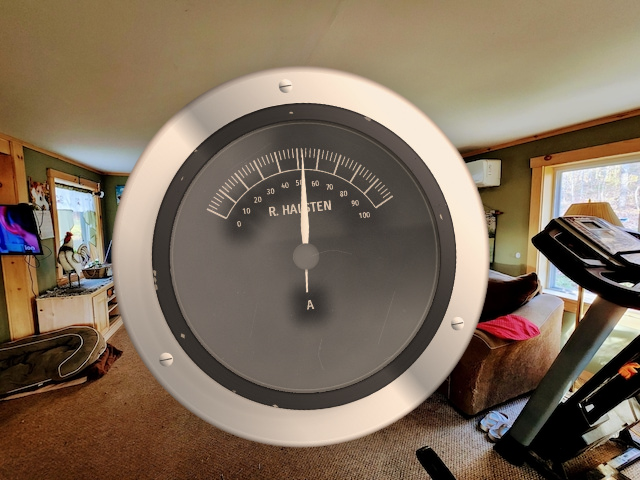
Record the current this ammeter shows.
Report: 52 A
